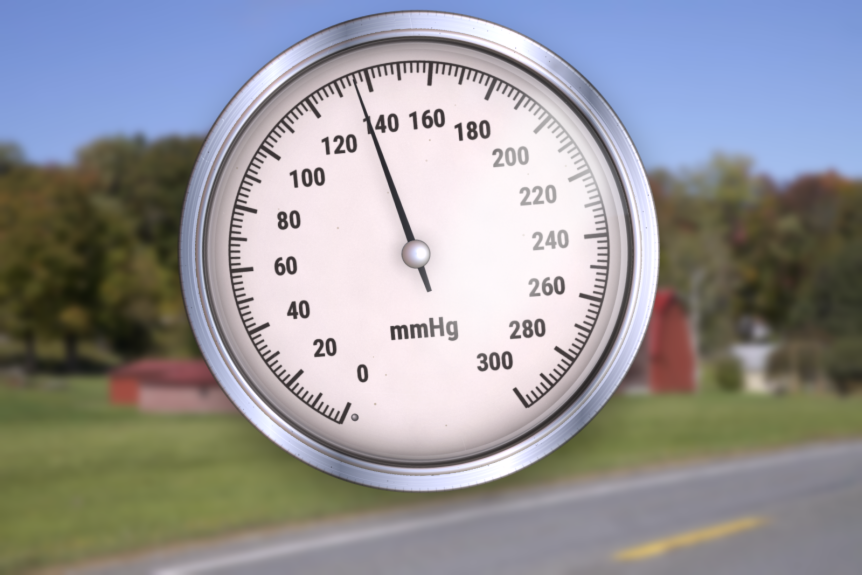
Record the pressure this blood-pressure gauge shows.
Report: 136 mmHg
